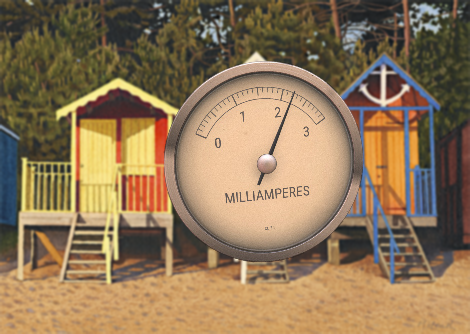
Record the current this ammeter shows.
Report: 2.2 mA
